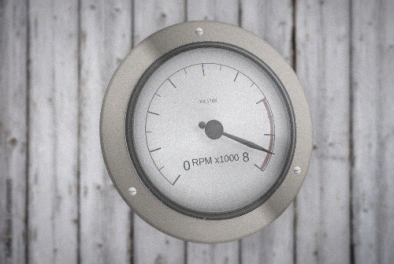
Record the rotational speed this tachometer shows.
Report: 7500 rpm
